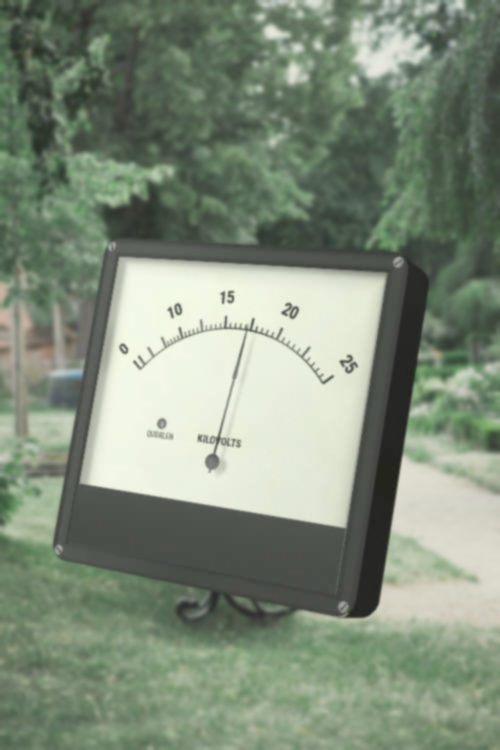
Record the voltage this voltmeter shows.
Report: 17.5 kV
